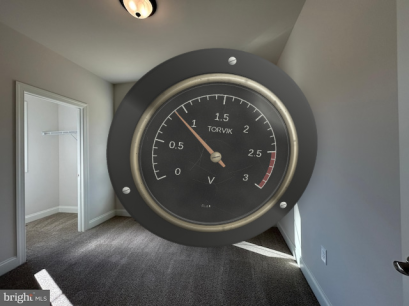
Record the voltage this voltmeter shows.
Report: 0.9 V
